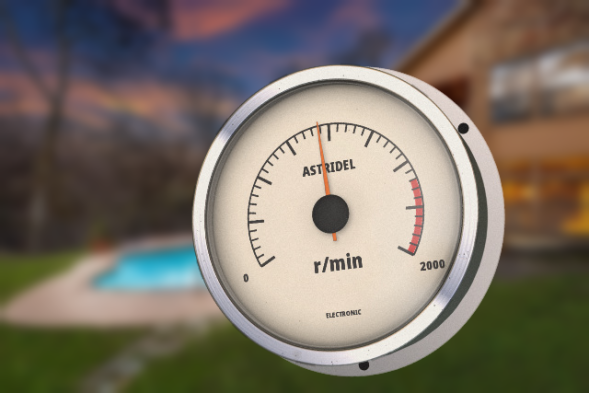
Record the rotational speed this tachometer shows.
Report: 950 rpm
